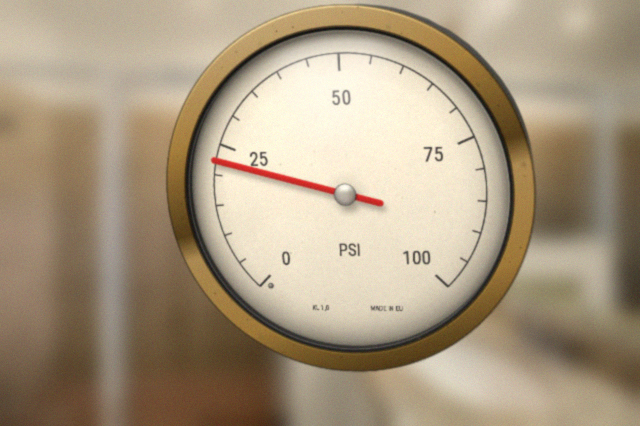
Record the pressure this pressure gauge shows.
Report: 22.5 psi
